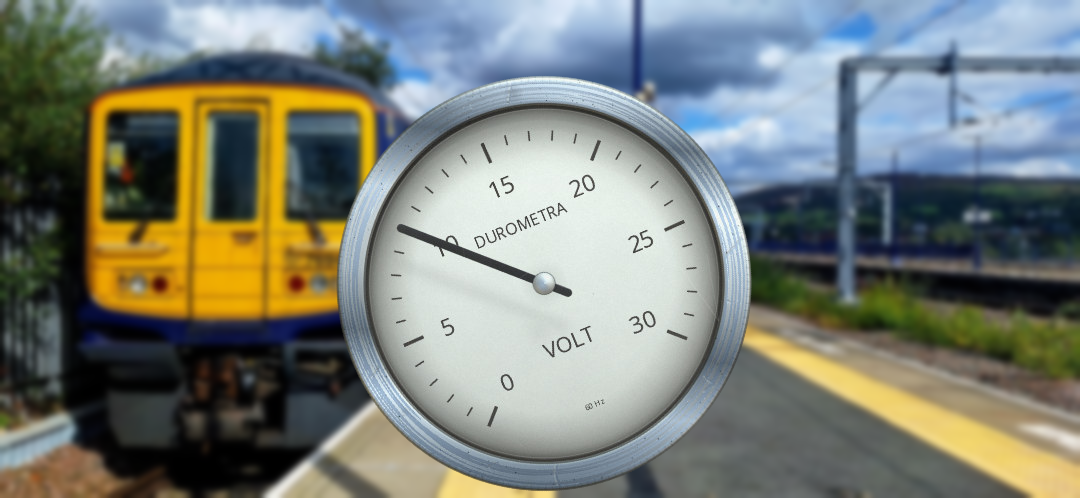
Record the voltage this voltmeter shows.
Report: 10 V
